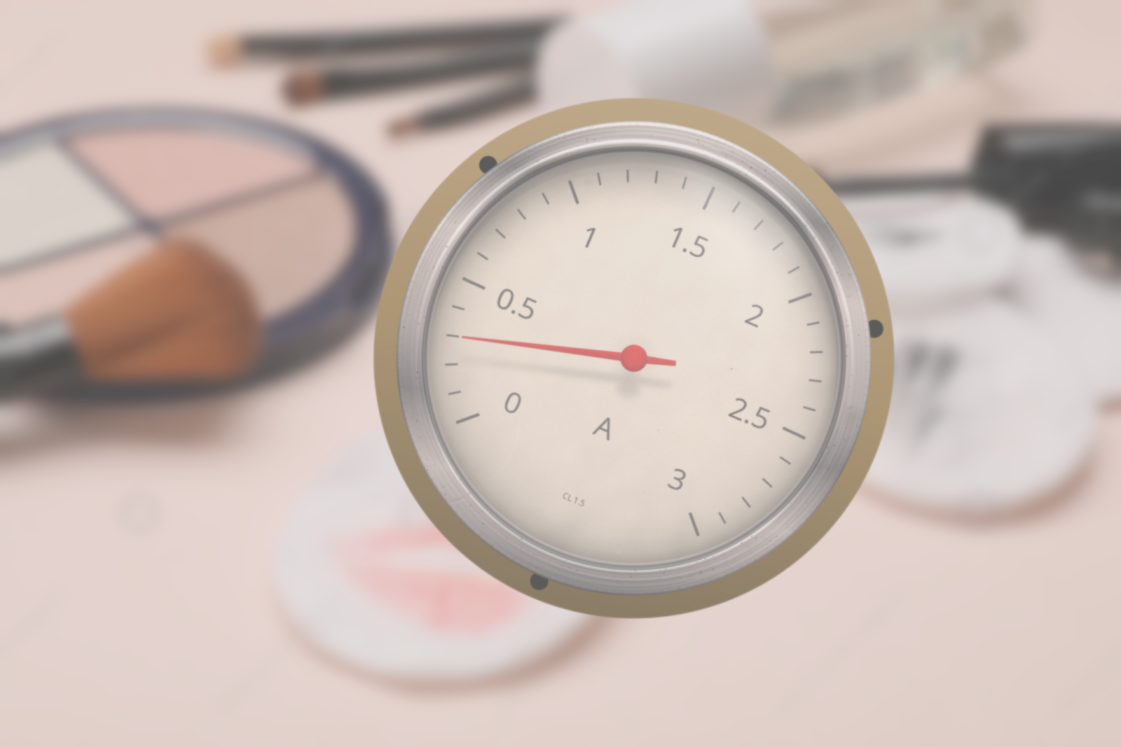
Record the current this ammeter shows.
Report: 0.3 A
